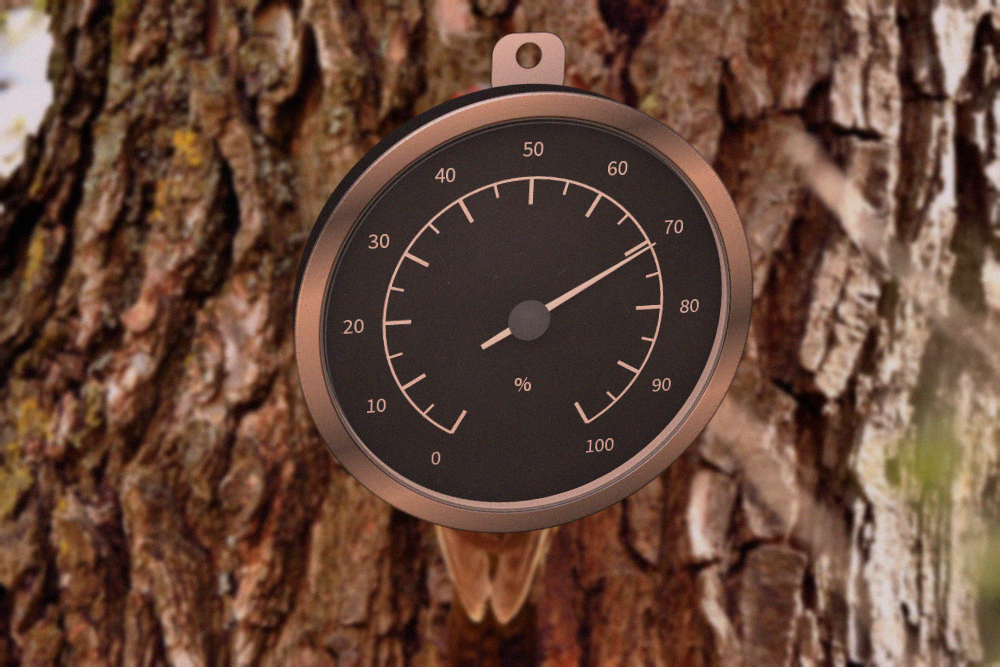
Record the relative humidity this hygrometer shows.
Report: 70 %
